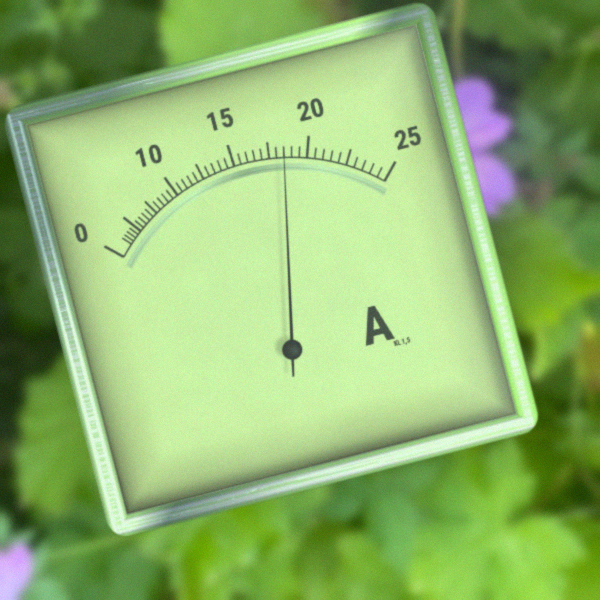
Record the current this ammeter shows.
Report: 18.5 A
